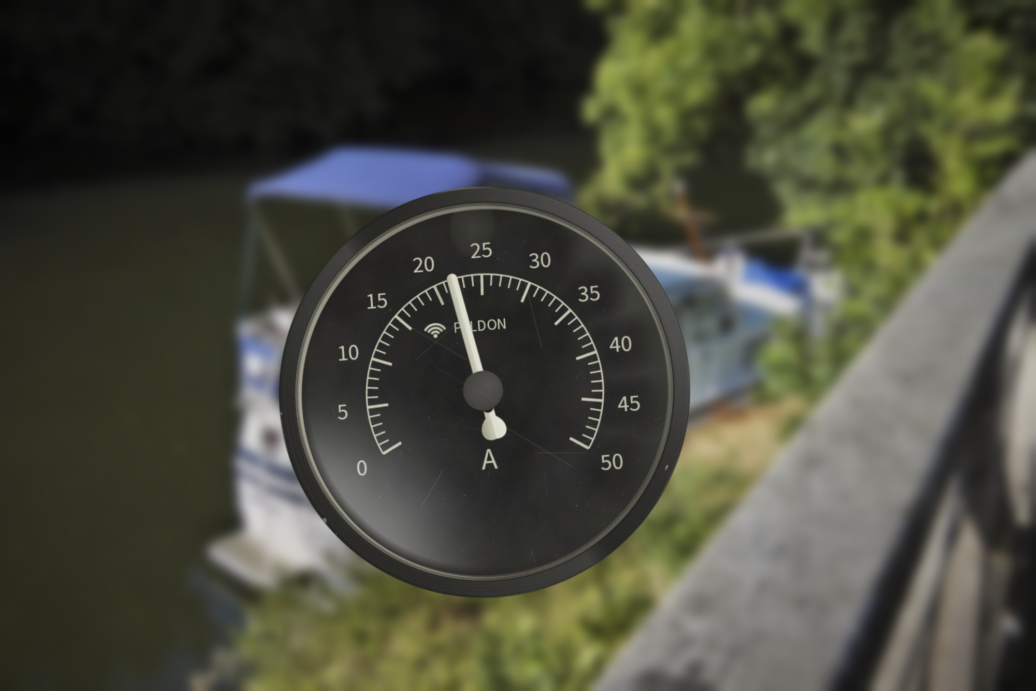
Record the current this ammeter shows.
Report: 22 A
